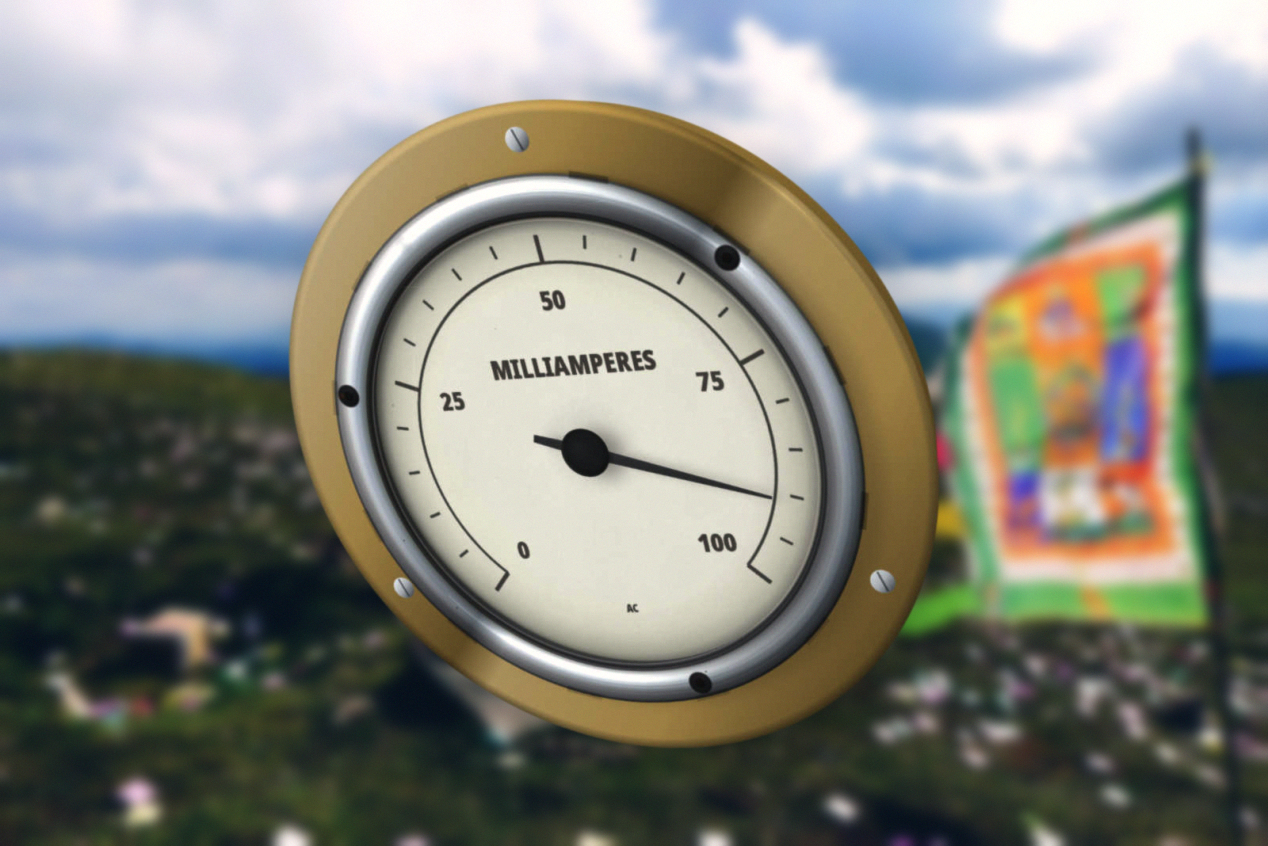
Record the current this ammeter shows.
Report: 90 mA
